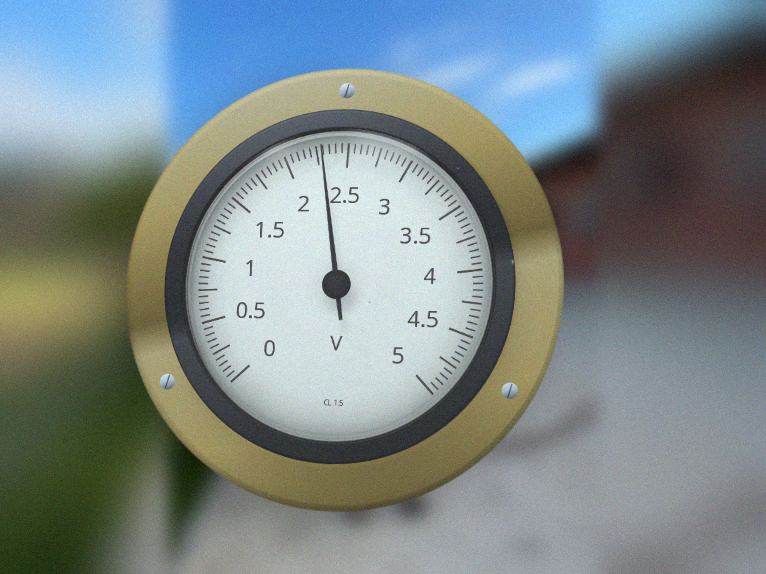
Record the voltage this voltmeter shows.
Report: 2.3 V
